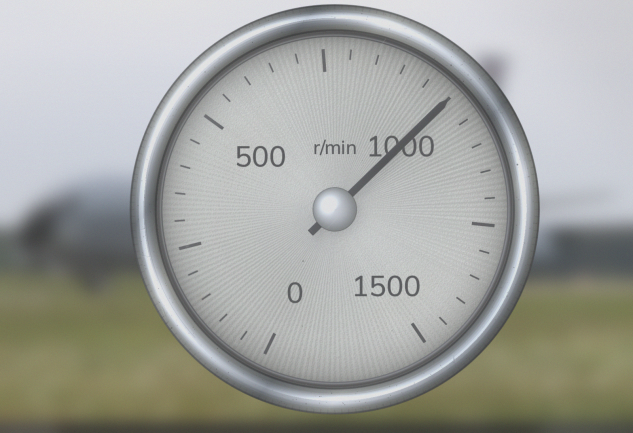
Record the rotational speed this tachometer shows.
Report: 1000 rpm
